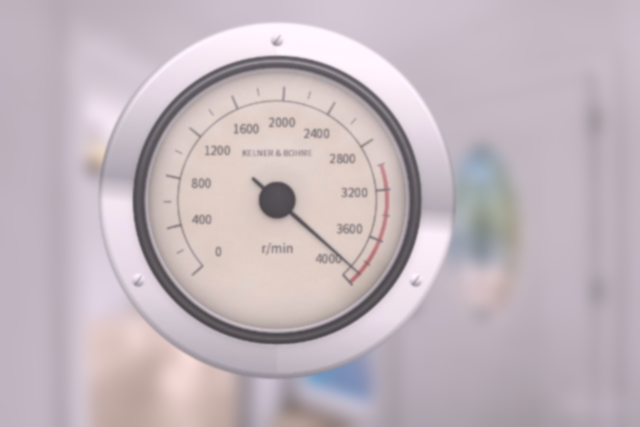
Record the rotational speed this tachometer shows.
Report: 3900 rpm
